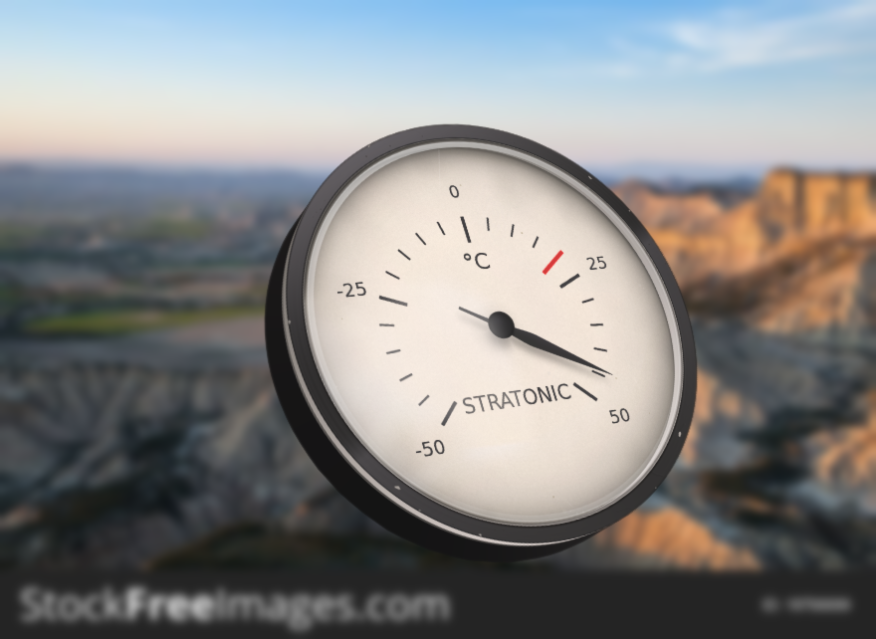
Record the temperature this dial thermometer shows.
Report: 45 °C
